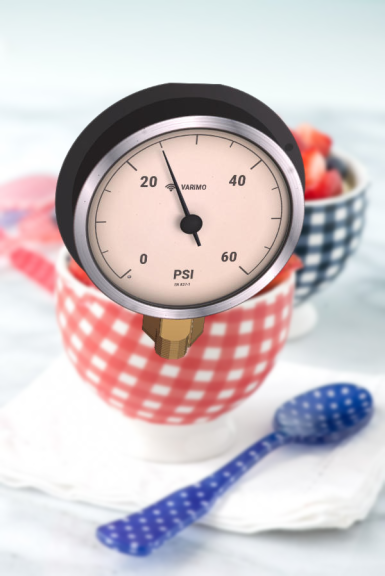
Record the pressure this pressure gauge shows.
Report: 25 psi
